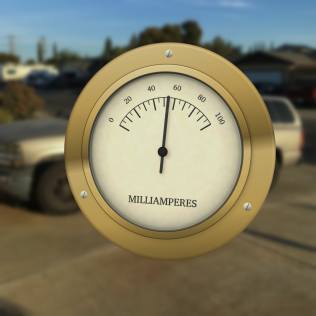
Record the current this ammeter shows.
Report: 55 mA
